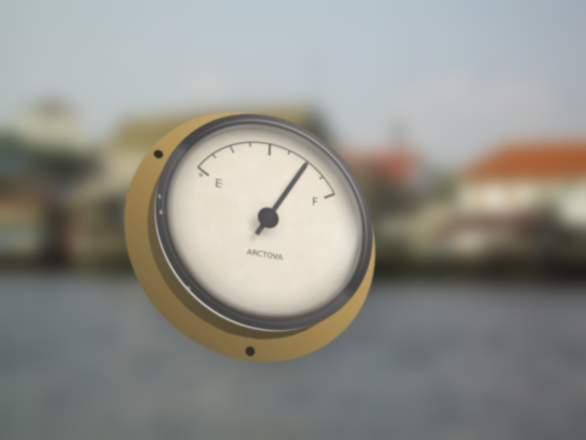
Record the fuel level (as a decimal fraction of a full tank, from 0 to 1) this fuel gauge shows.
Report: 0.75
